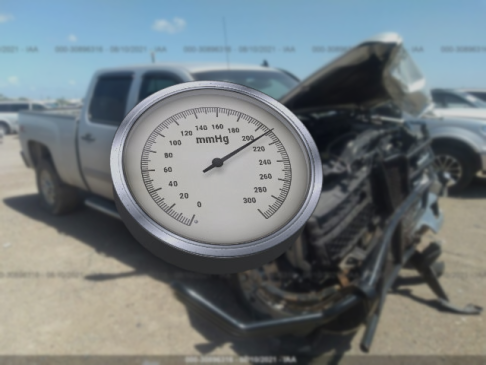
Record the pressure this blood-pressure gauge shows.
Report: 210 mmHg
